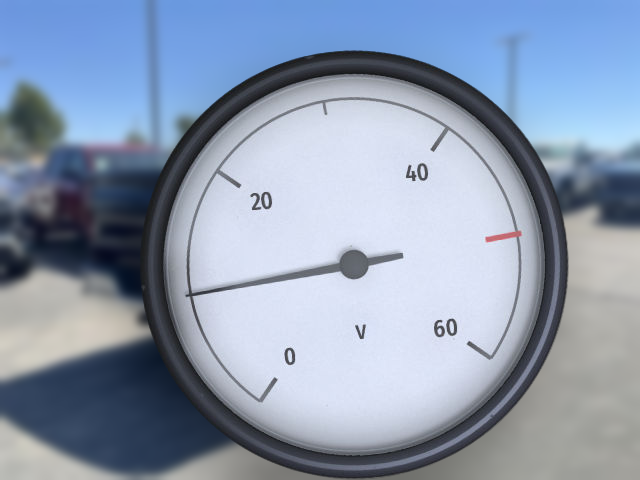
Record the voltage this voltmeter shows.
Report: 10 V
